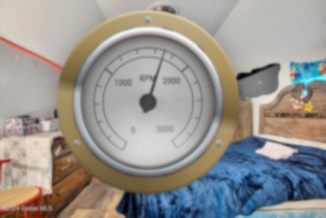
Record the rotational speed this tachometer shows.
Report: 1700 rpm
